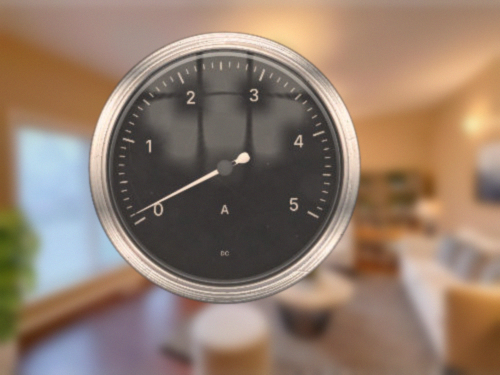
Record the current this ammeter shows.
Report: 0.1 A
